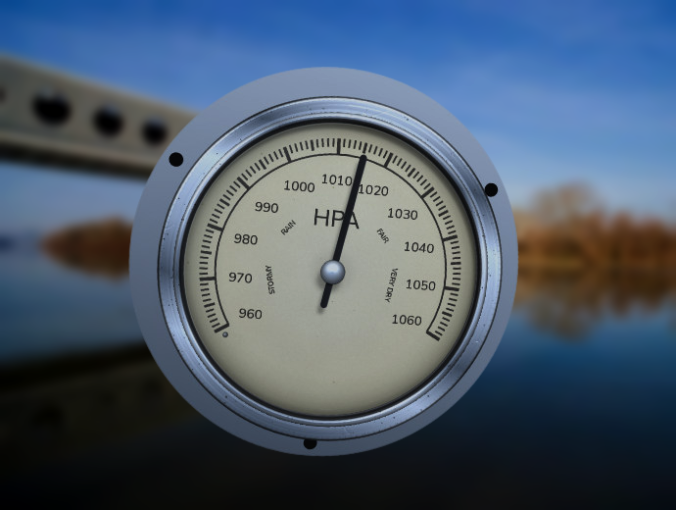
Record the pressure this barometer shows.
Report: 1015 hPa
